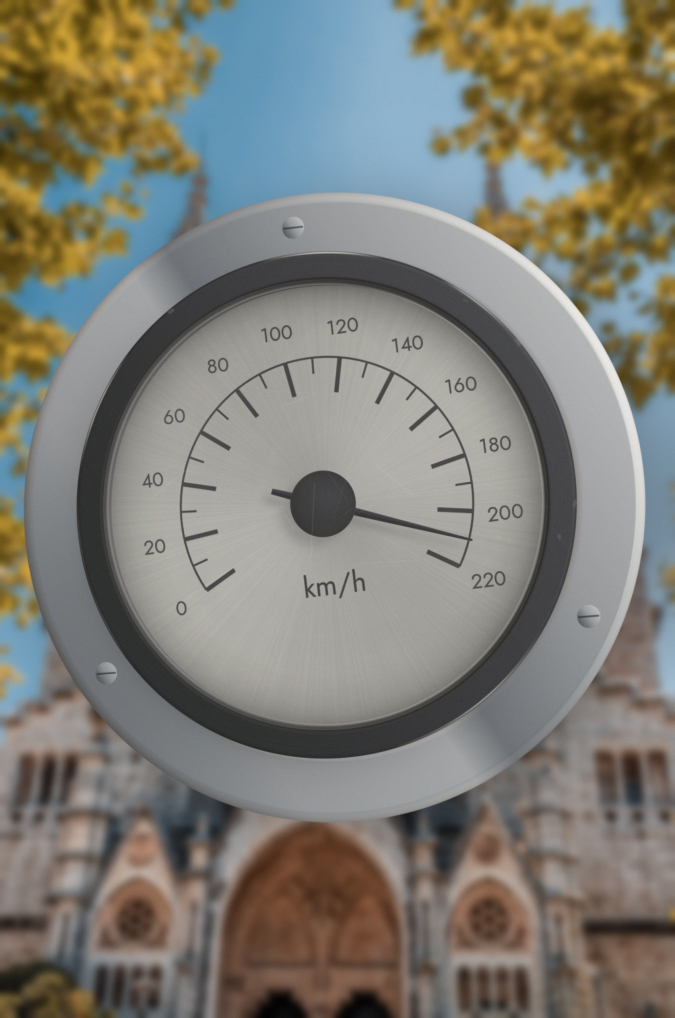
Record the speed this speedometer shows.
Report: 210 km/h
